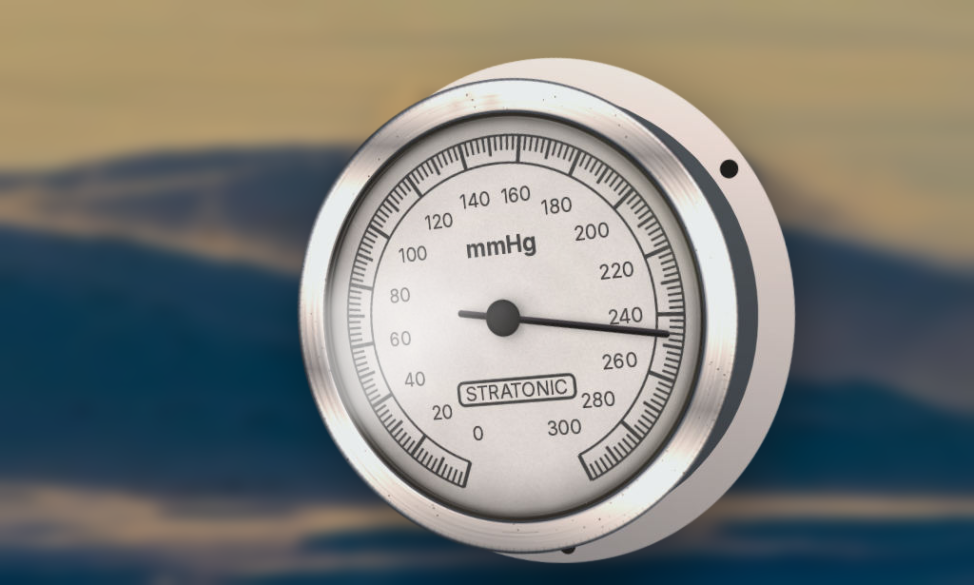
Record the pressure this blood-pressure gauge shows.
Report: 246 mmHg
